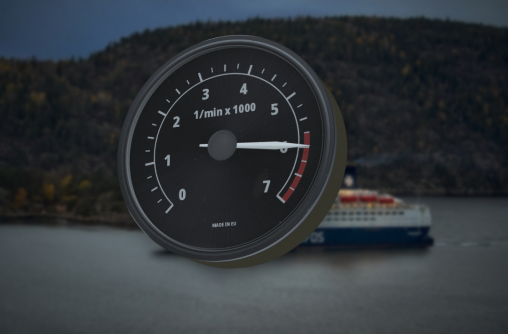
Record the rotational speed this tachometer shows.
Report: 6000 rpm
